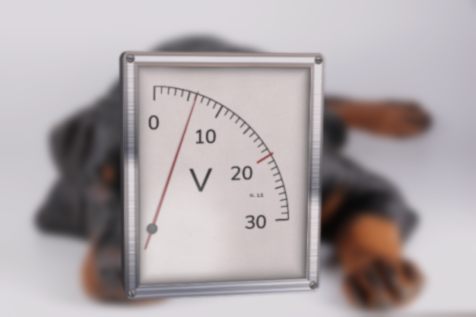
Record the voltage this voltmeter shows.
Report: 6 V
